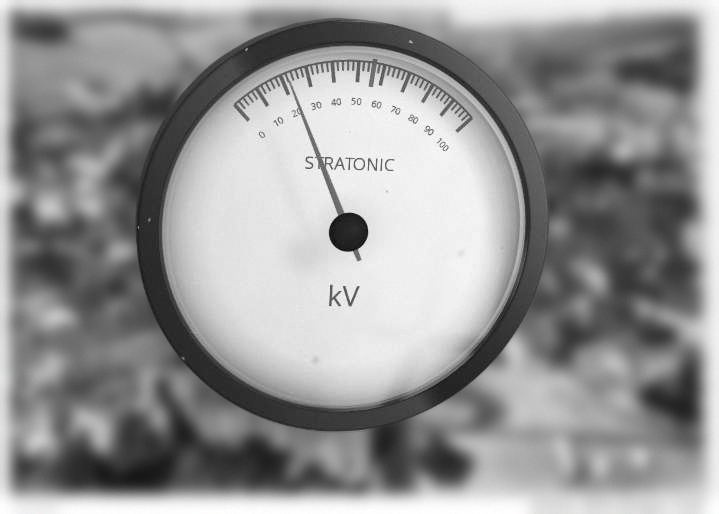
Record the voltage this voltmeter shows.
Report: 22 kV
